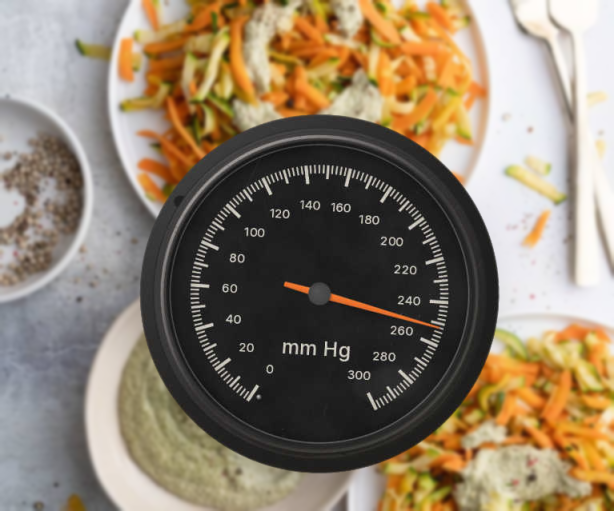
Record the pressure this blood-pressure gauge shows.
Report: 252 mmHg
